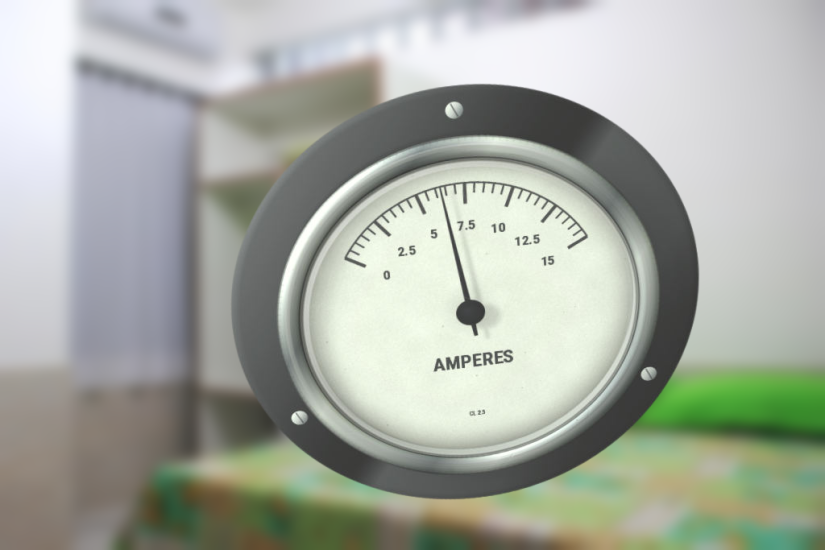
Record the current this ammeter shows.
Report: 6.25 A
